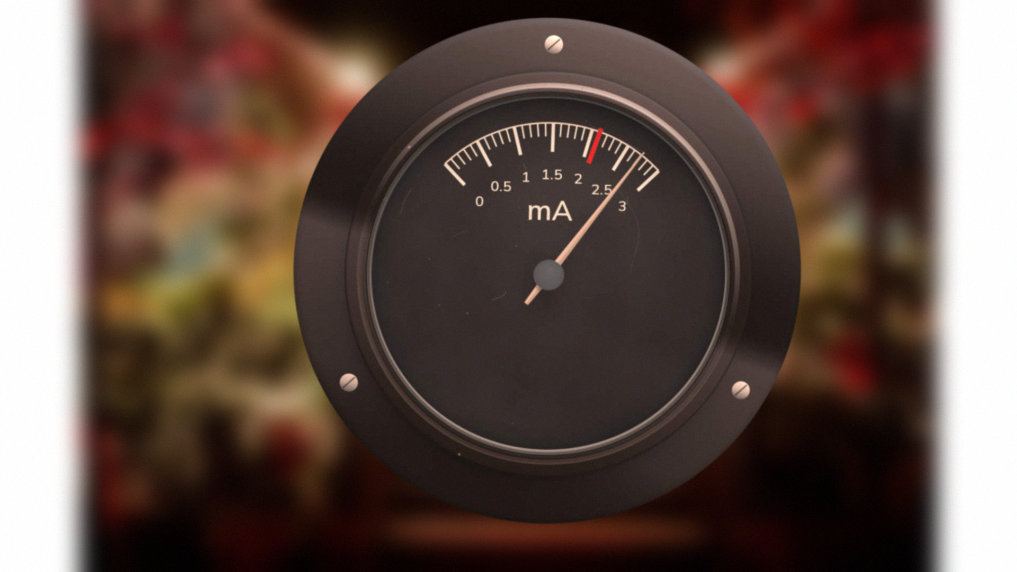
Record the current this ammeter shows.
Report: 2.7 mA
